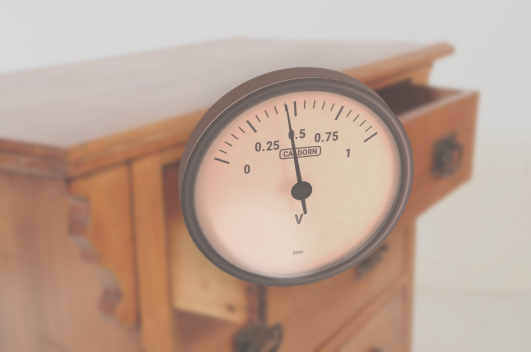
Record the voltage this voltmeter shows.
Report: 0.45 V
